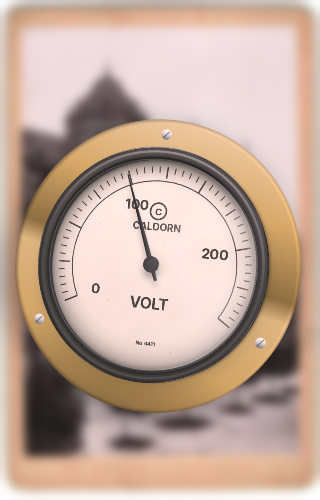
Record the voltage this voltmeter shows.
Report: 100 V
